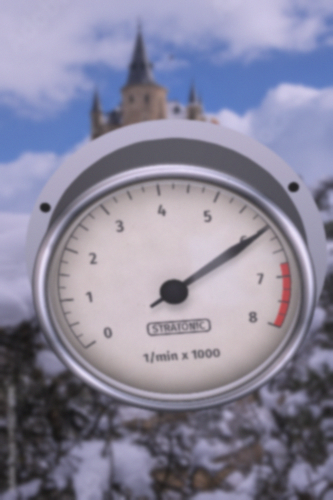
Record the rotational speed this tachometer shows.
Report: 6000 rpm
